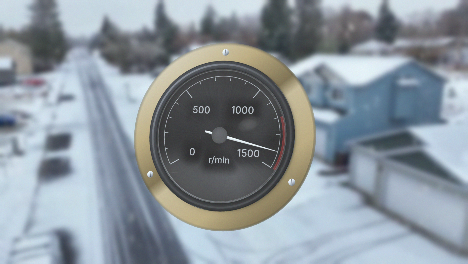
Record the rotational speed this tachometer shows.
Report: 1400 rpm
